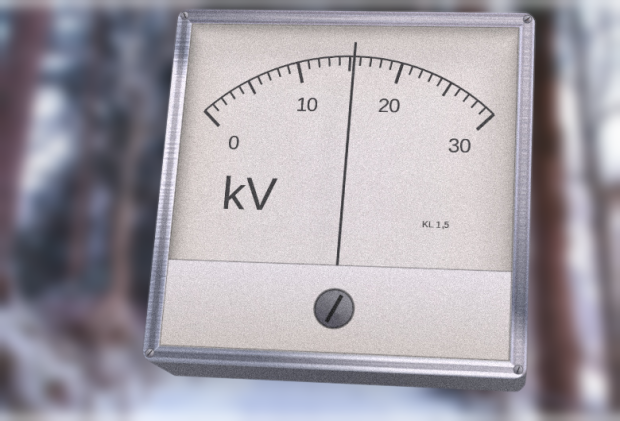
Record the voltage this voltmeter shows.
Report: 15.5 kV
